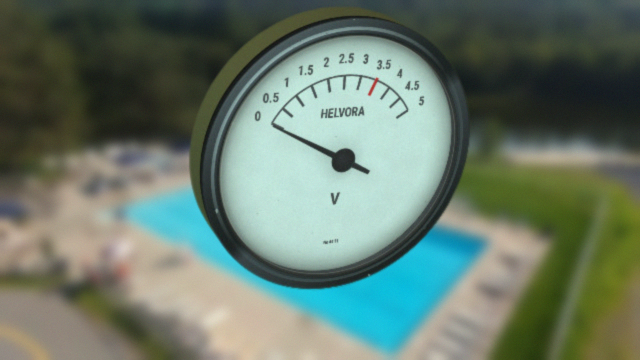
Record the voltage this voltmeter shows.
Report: 0 V
